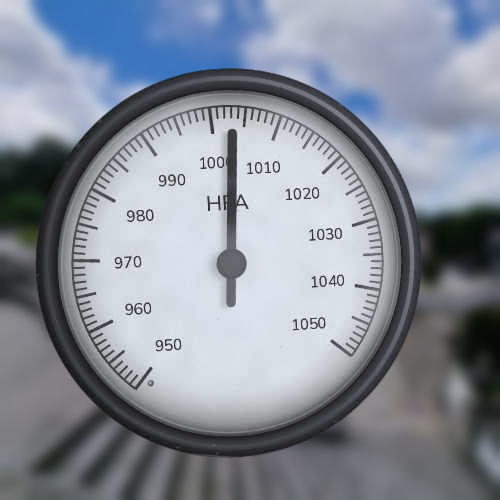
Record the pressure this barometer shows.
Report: 1003 hPa
